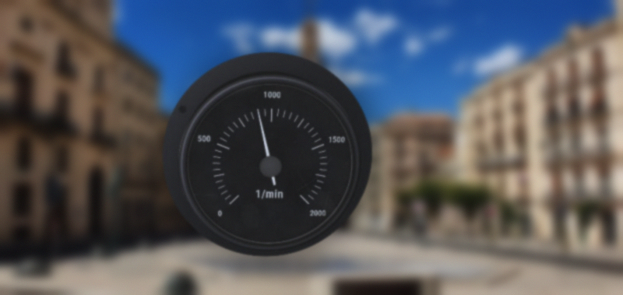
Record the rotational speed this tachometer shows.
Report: 900 rpm
